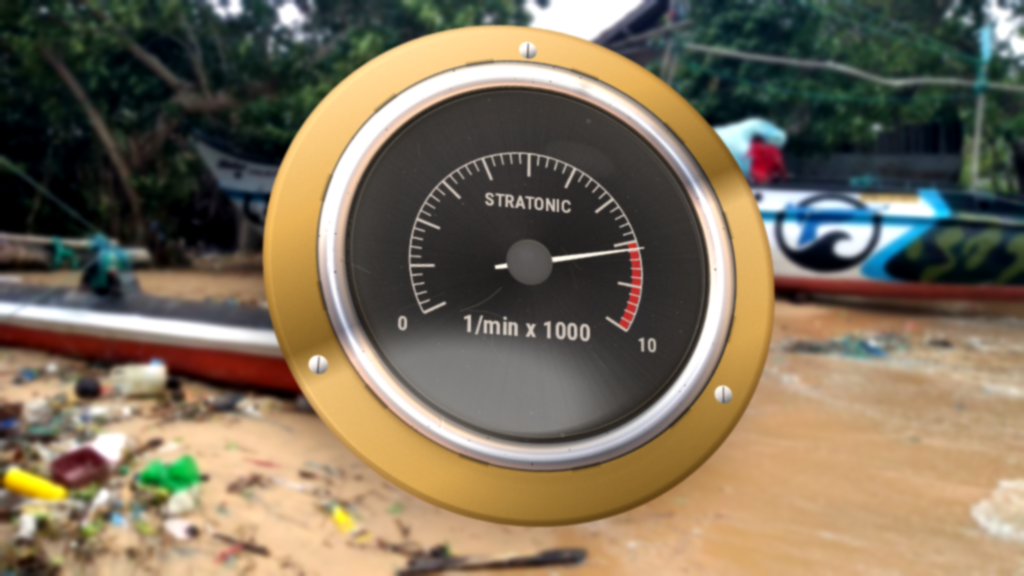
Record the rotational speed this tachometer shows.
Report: 8200 rpm
